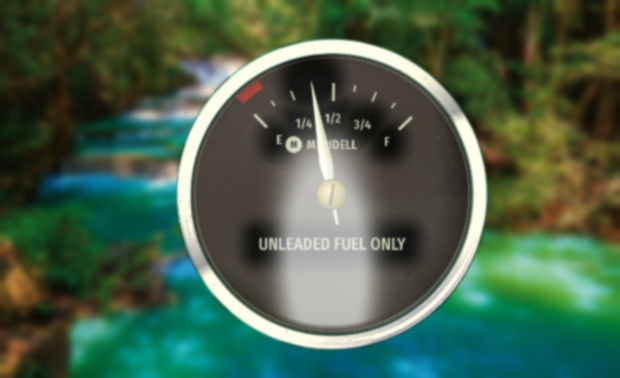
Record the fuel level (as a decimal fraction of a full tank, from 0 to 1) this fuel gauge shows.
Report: 0.375
